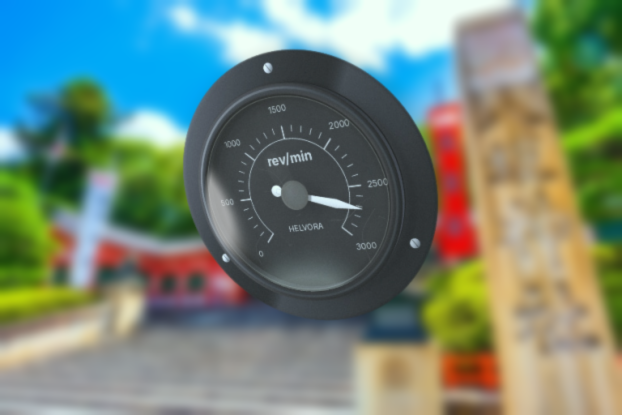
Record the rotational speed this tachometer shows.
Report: 2700 rpm
